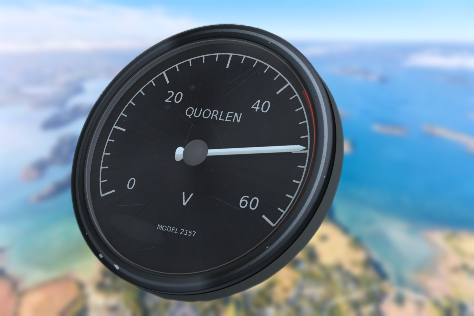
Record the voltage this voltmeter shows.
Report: 50 V
